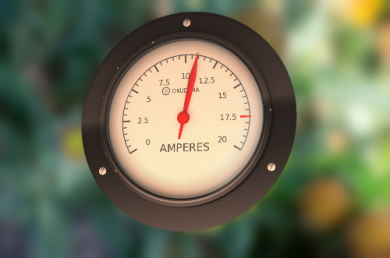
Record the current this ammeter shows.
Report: 11 A
